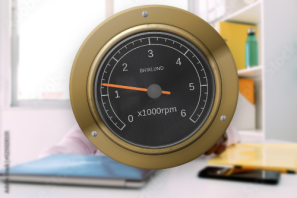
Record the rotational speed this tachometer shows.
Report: 1300 rpm
